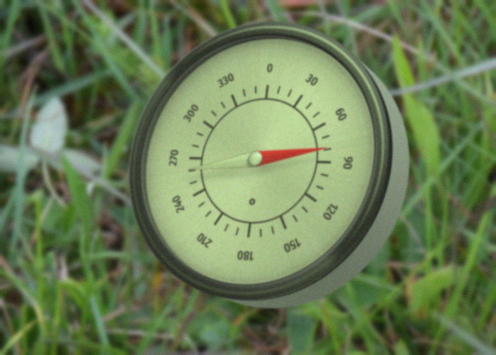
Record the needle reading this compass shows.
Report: 80 °
